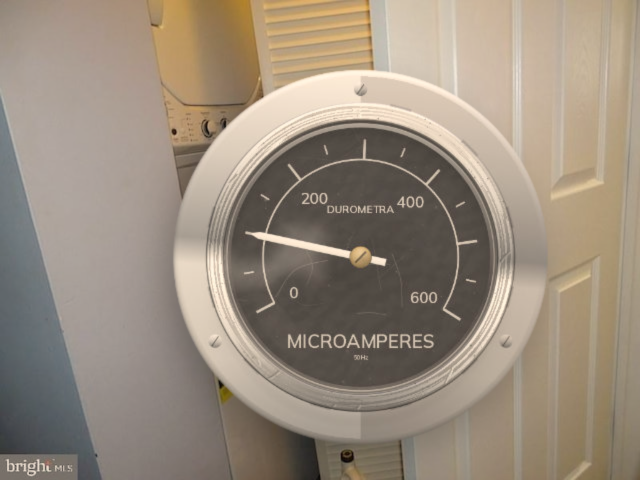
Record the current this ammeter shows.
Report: 100 µA
